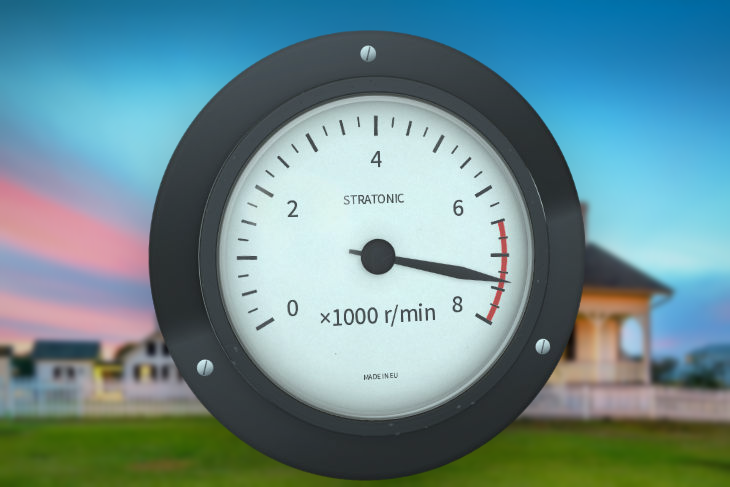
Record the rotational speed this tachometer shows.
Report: 7375 rpm
